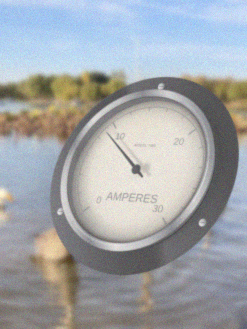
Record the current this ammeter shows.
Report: 9 A
